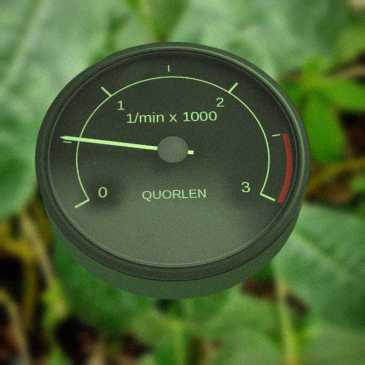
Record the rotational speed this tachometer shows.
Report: 500 rpm
